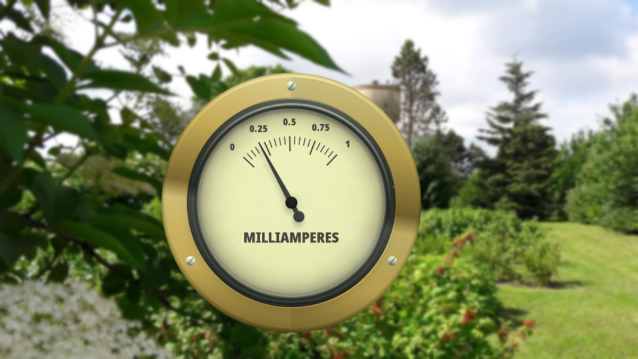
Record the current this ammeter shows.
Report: 0.2 mA
